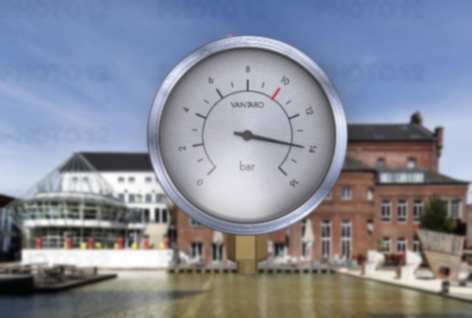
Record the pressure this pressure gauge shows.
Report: 14 bar
